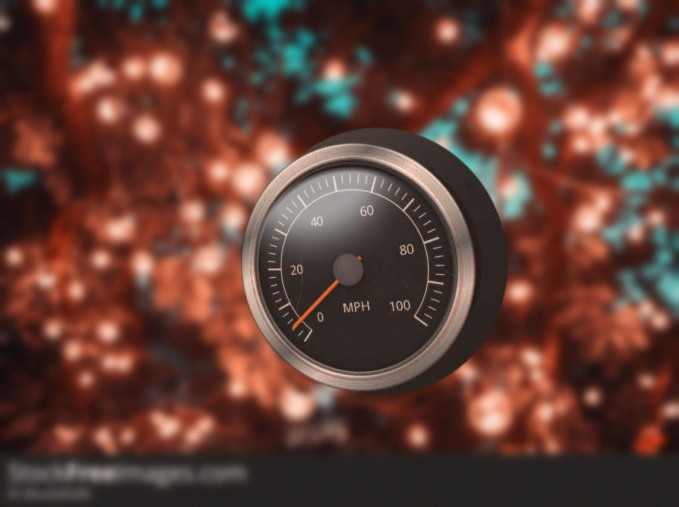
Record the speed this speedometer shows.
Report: 4 mph
